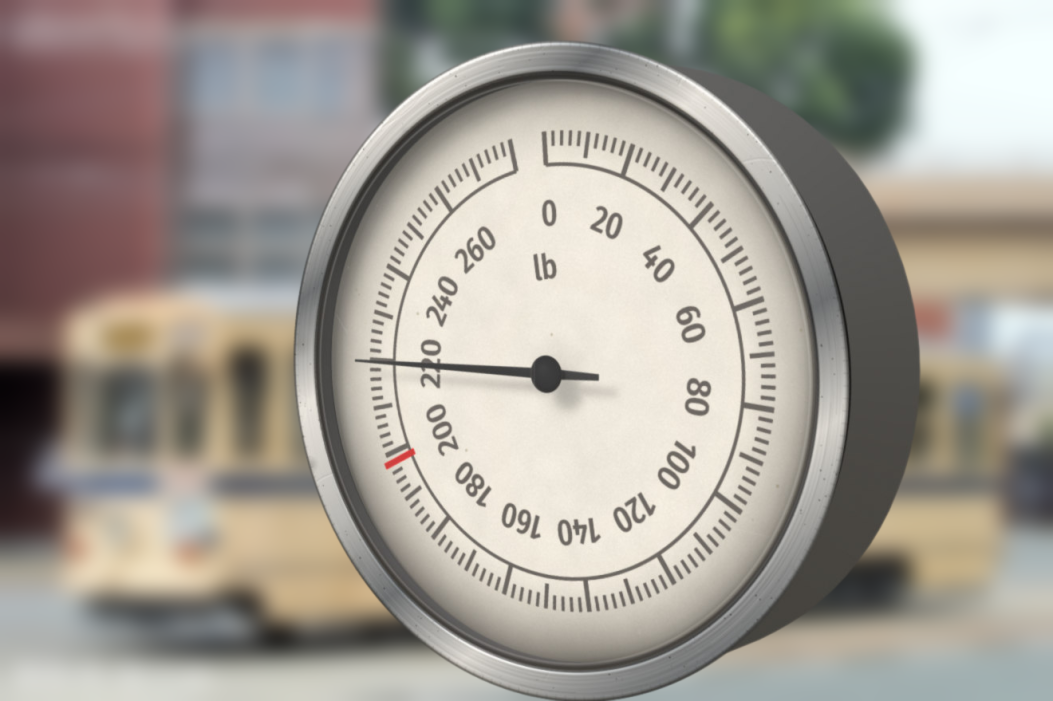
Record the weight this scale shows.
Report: 220 lb
